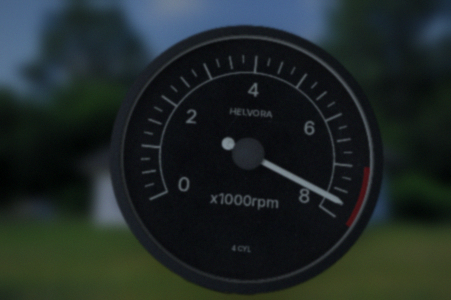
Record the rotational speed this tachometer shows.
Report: 7750 rpm
